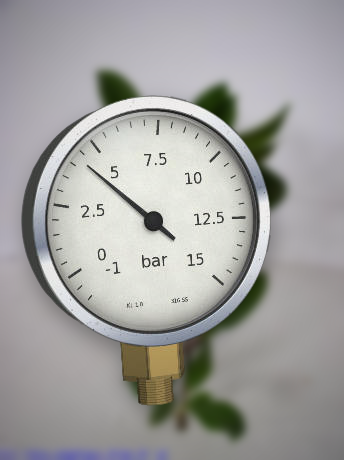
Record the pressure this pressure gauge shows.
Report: 4.25 bar
